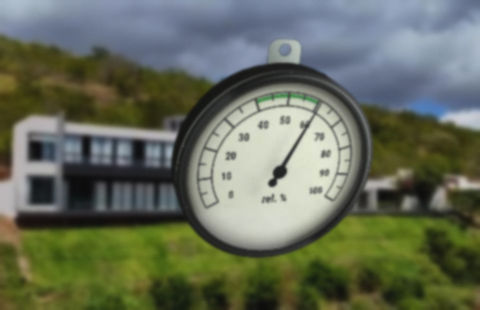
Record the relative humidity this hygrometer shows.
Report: 60 %
